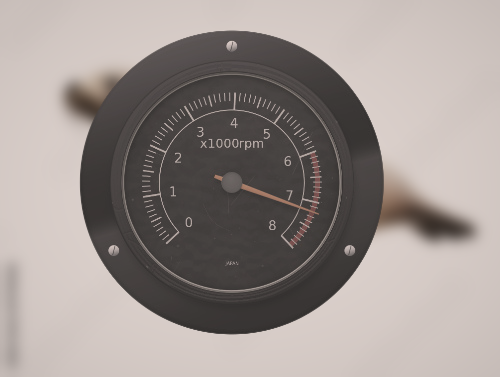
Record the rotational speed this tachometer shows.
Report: 7200 rpm
